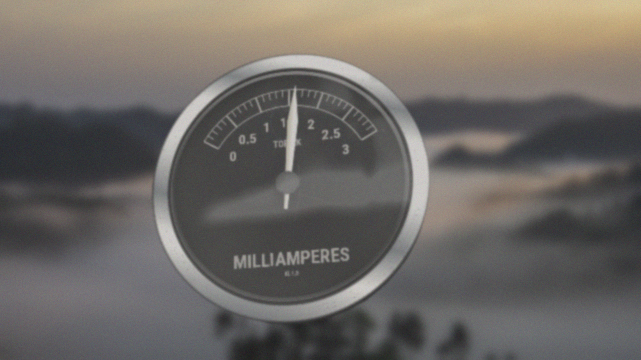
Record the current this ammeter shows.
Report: 1.6 mA
